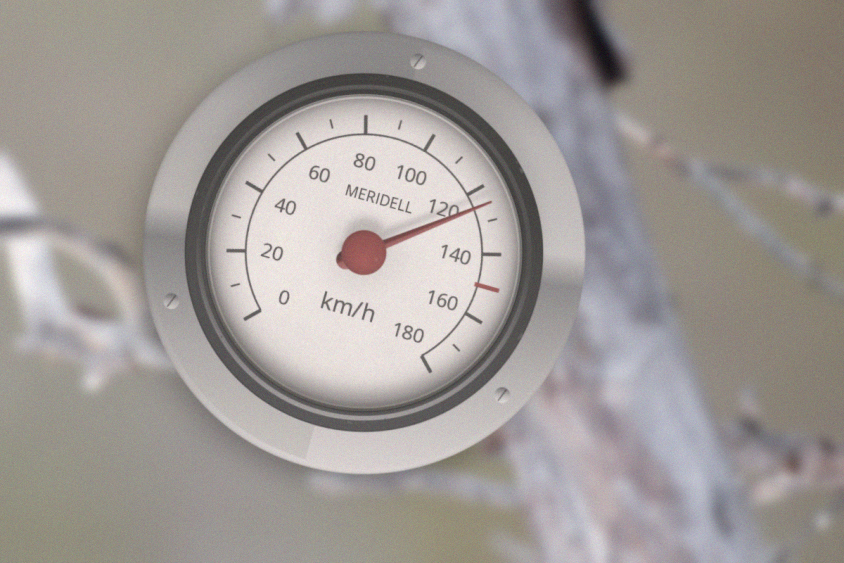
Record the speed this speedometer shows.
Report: 125 km/h
